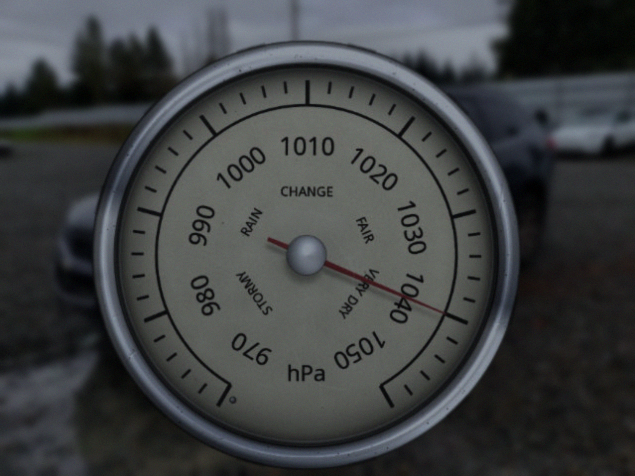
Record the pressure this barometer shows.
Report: 1040 hPa
